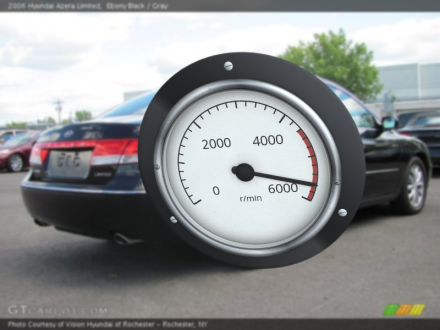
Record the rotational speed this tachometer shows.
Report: 5600 rpm
